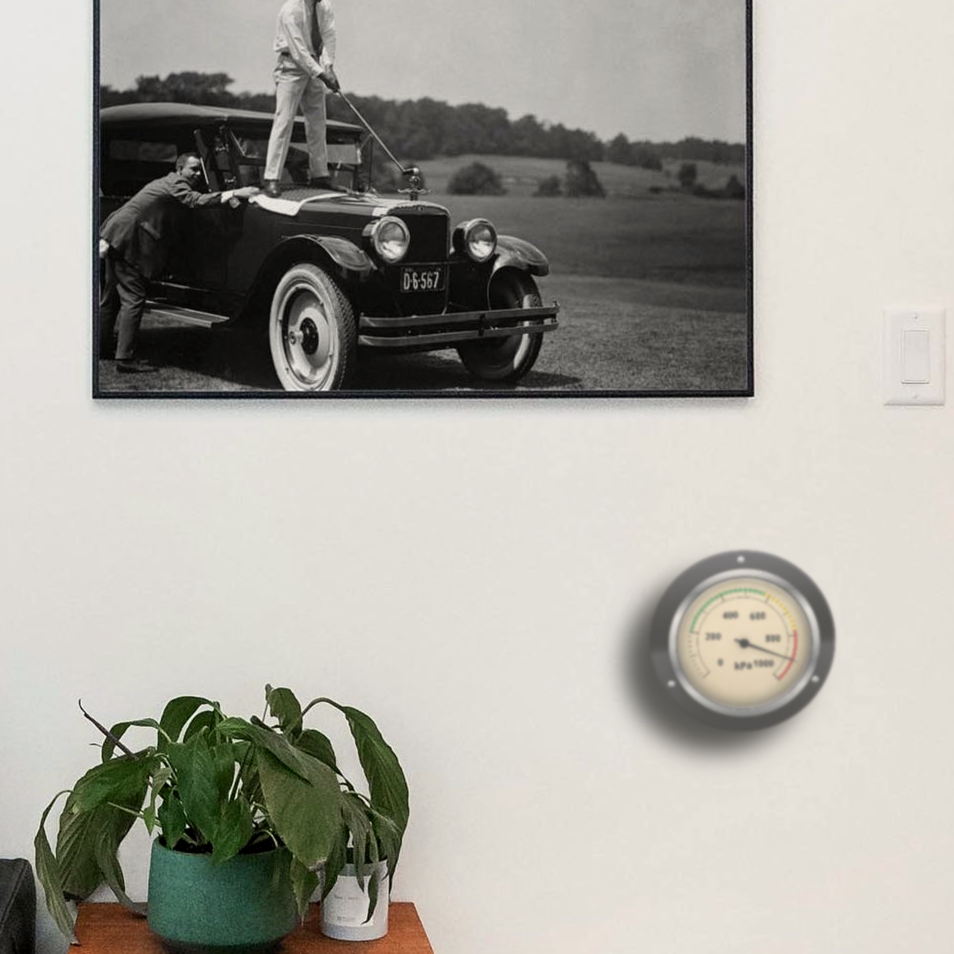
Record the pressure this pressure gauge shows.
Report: 900 kPa
